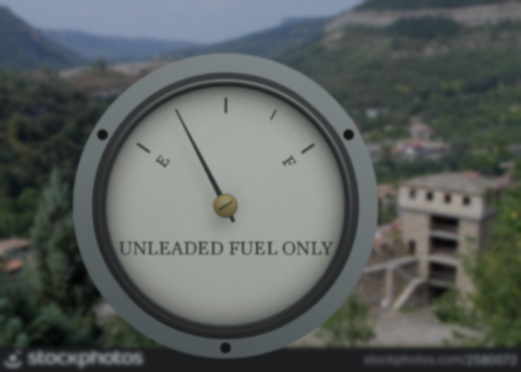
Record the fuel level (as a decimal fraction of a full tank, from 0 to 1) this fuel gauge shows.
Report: 0.25
